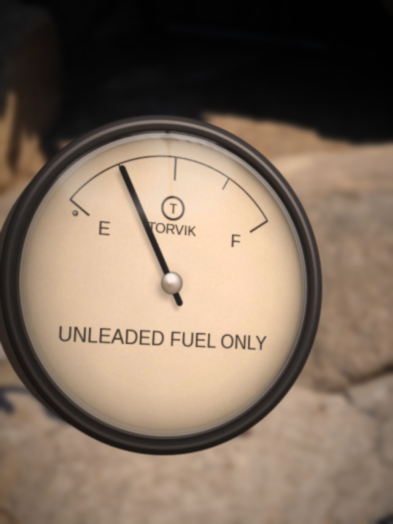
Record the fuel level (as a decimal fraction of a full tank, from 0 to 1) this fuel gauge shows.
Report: 0.25
